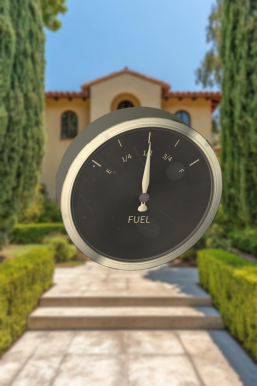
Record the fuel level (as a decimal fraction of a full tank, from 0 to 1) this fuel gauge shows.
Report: 0.5
